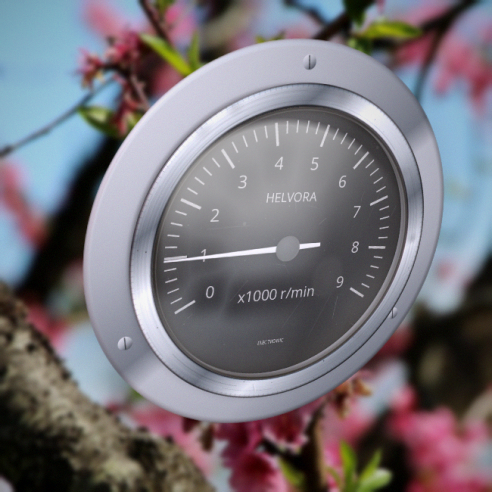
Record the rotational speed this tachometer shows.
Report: 1000 rpm
